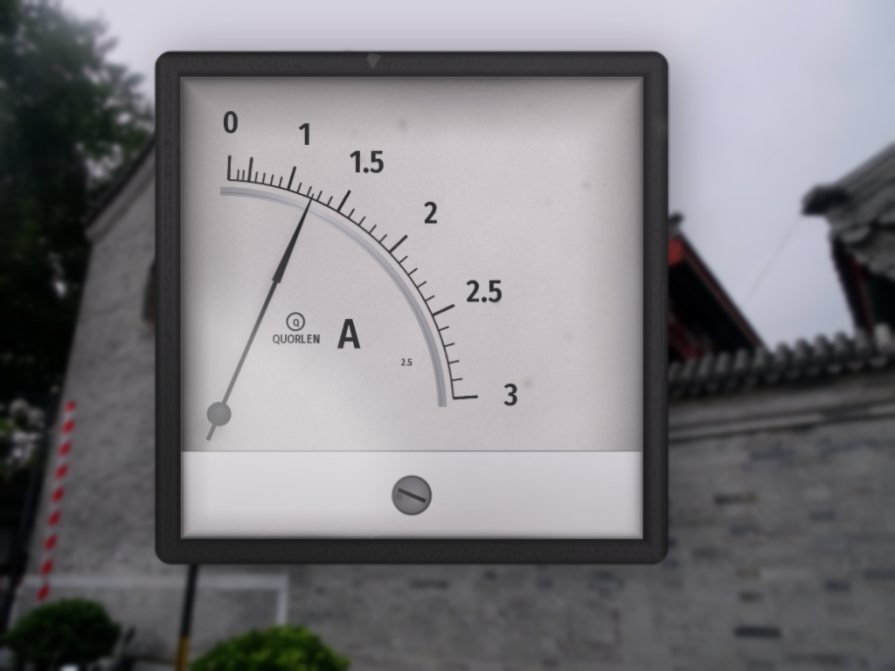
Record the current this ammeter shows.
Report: 1.25 A
